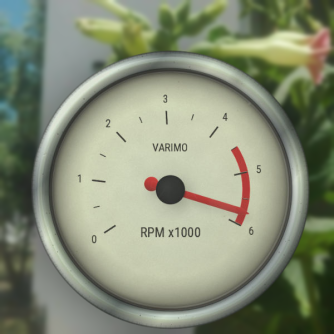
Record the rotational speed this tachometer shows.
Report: 5750 rpm
